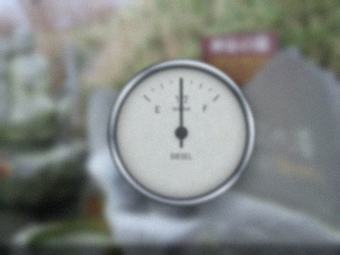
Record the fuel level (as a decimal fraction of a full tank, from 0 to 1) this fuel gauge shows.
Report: 0.5
